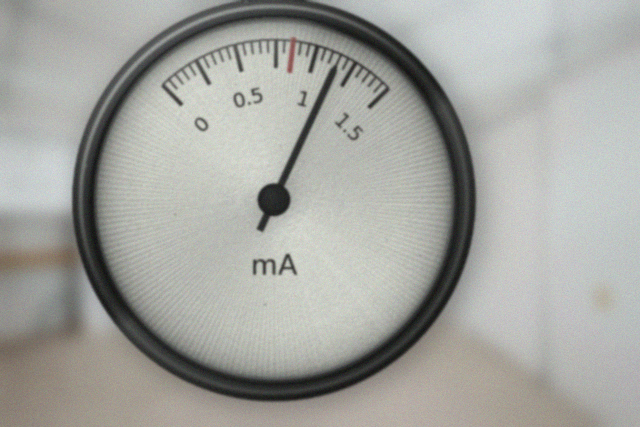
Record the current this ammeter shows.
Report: 1.15 mA
